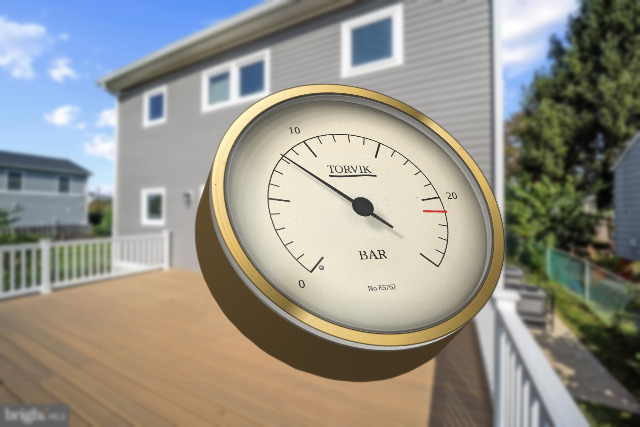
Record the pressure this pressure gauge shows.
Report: 8 bar
